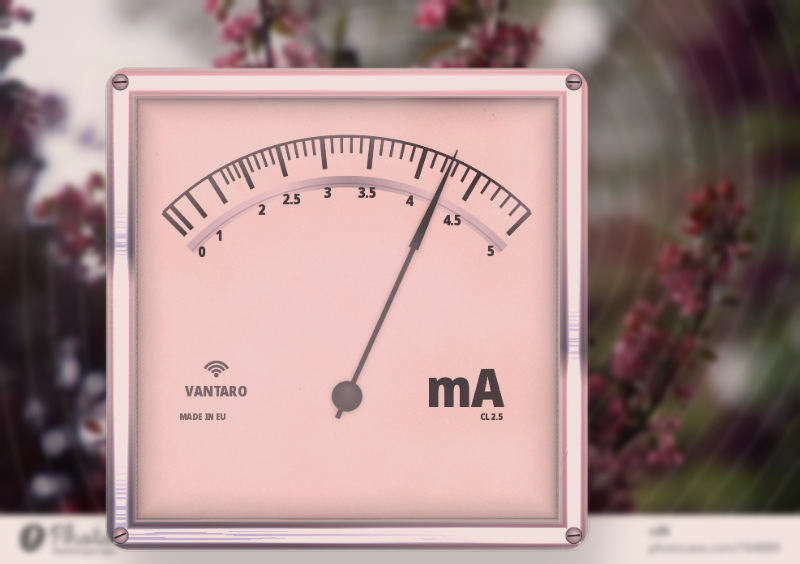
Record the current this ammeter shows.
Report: 4.25 mA
